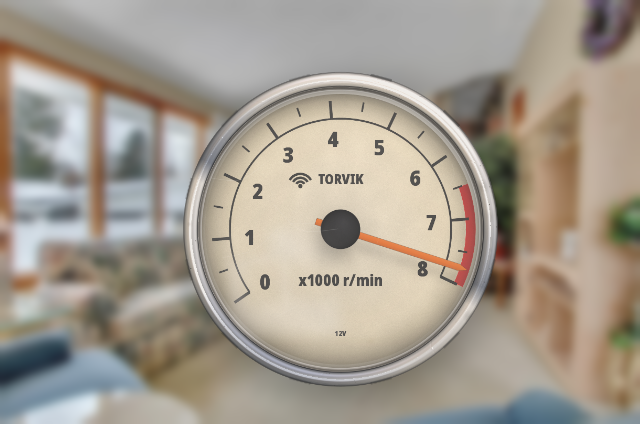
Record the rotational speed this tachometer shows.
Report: 7750 rpm
